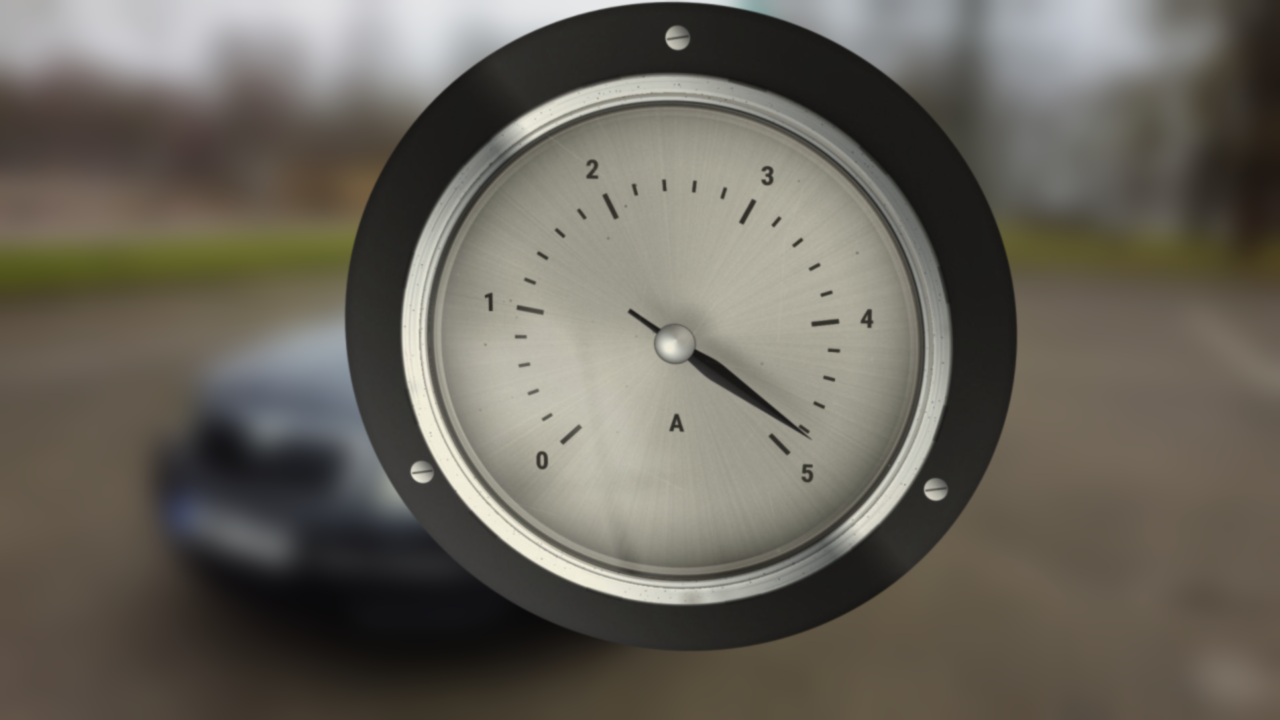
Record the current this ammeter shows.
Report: 4.8 A
